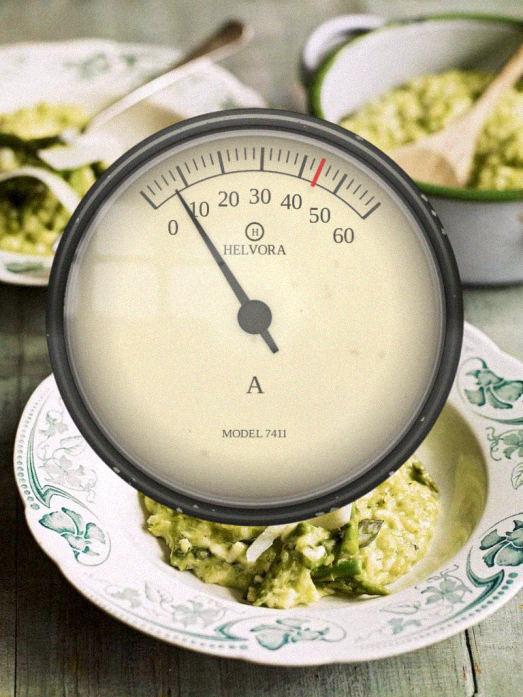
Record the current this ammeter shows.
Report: 7 A
